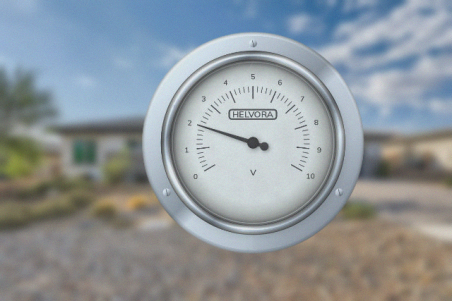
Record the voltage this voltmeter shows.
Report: 2 V
